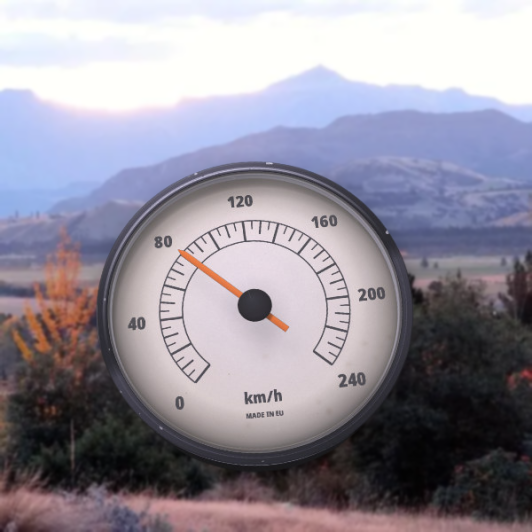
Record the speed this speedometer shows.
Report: 80 km/h
